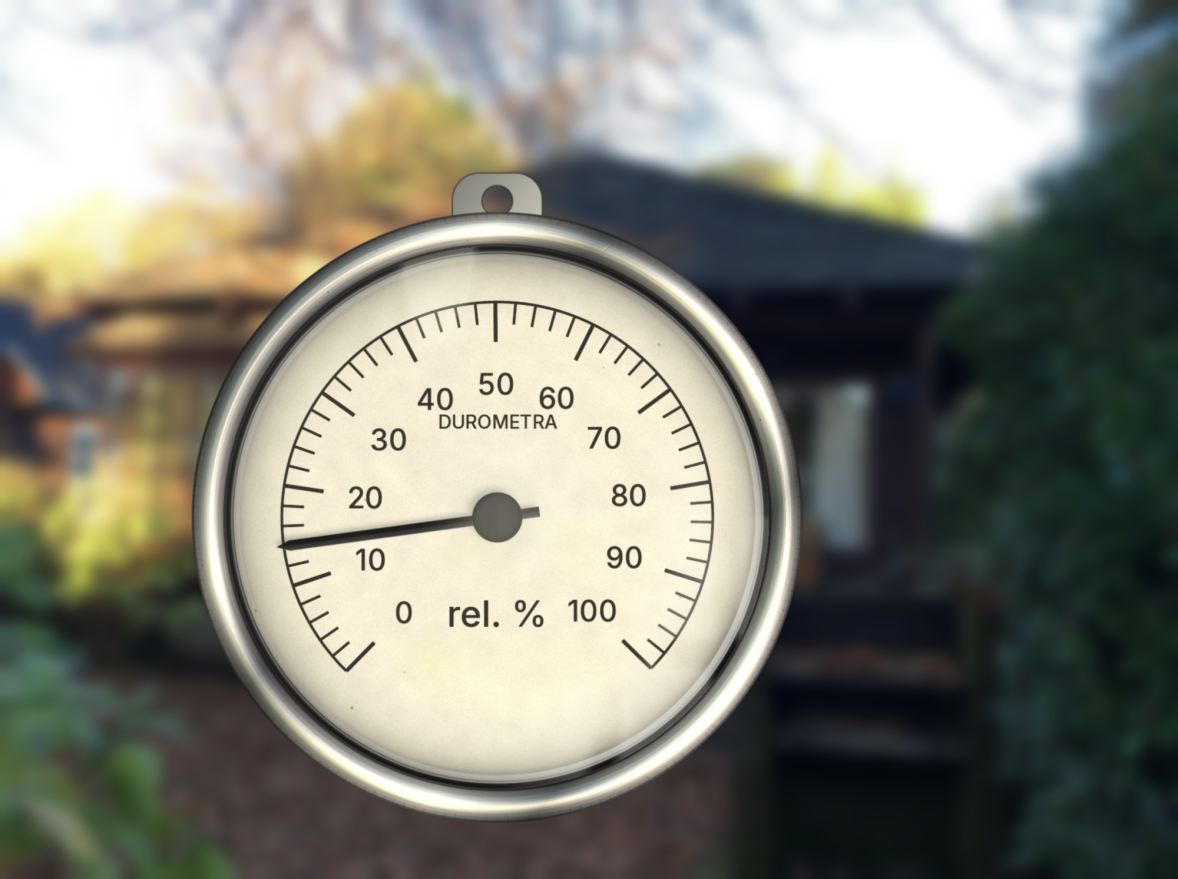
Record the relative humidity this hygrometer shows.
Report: 14 %
